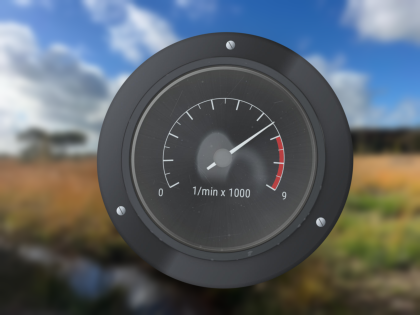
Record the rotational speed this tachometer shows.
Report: 6500 rpm
